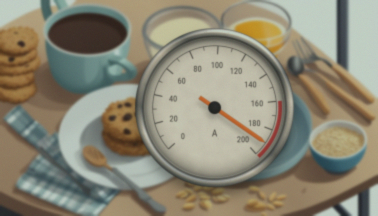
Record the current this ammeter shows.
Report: 190 A
